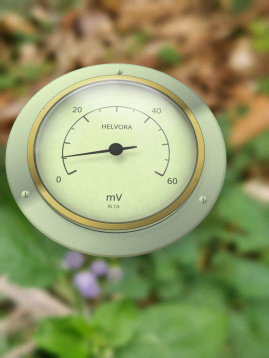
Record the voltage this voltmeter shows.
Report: 5 mV
